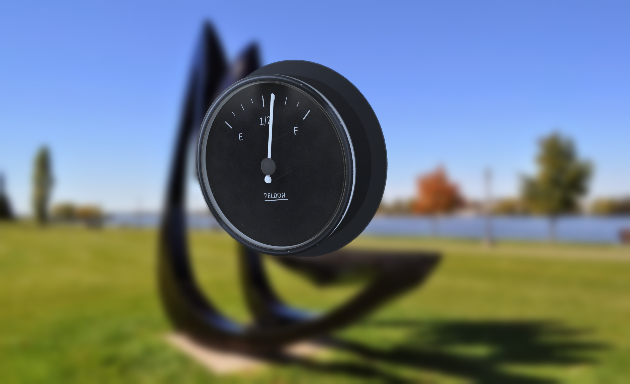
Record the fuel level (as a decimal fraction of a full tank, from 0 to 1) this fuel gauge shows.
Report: 0.625
